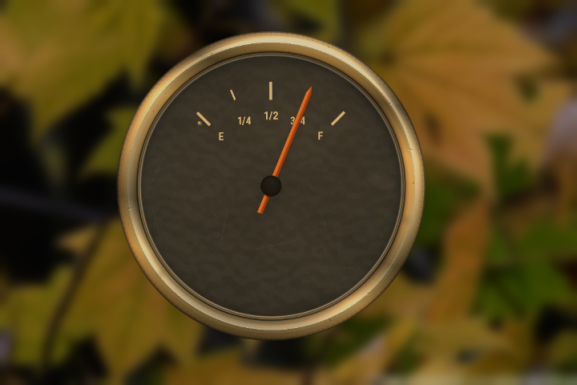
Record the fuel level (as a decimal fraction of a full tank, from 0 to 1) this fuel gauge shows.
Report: 0.75
